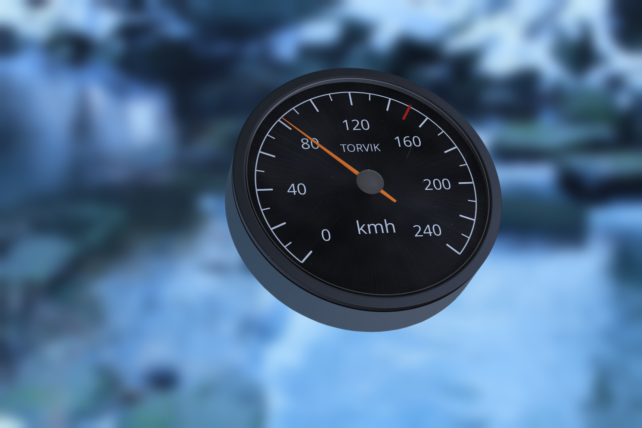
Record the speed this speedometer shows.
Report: 80 km/h
